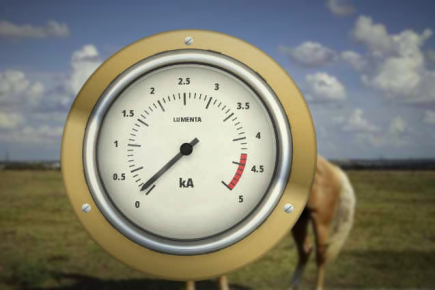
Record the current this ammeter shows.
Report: 0.1 kA
